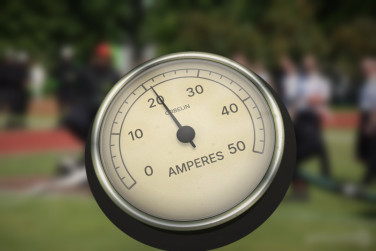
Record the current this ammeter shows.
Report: 21 A
